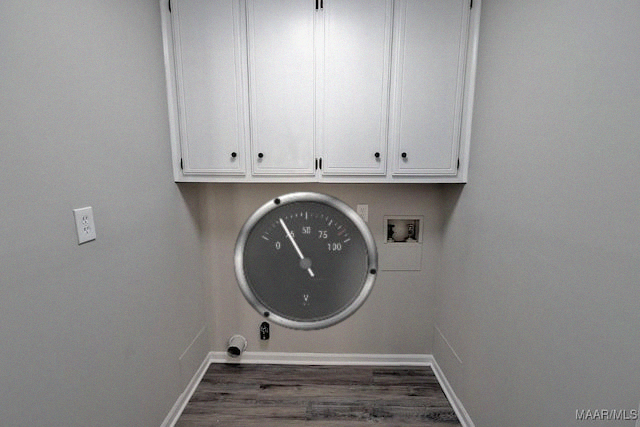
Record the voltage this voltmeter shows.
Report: 25 V
